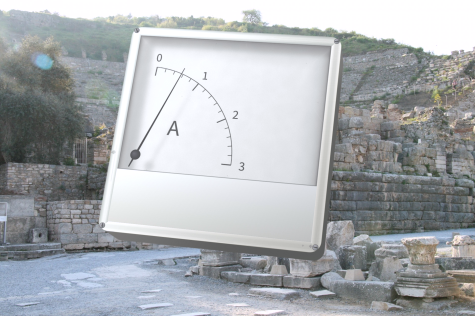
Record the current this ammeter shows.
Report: 0.6 A
